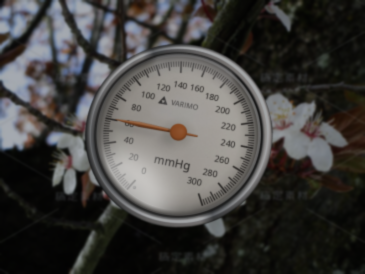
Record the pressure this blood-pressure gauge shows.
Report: 60 mmHg
